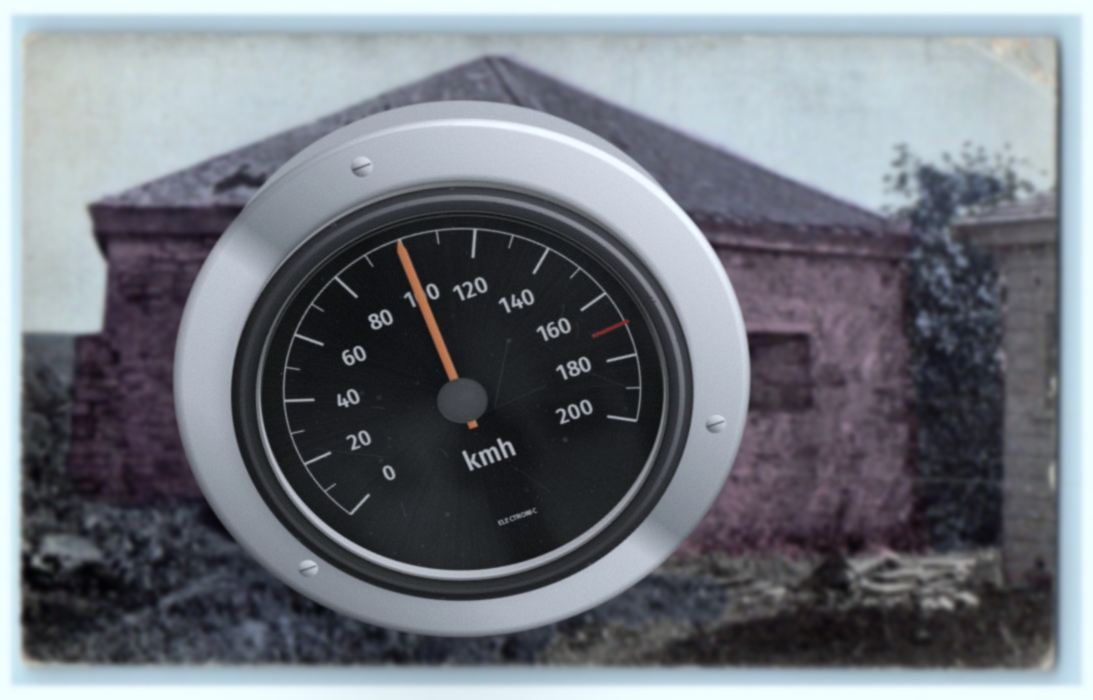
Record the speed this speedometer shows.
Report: 100 km/h
